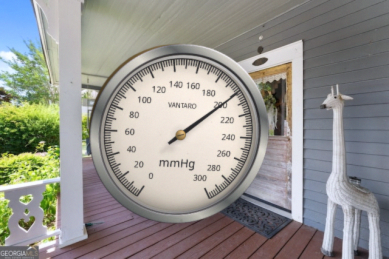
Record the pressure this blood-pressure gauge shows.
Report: 200 mmHg
